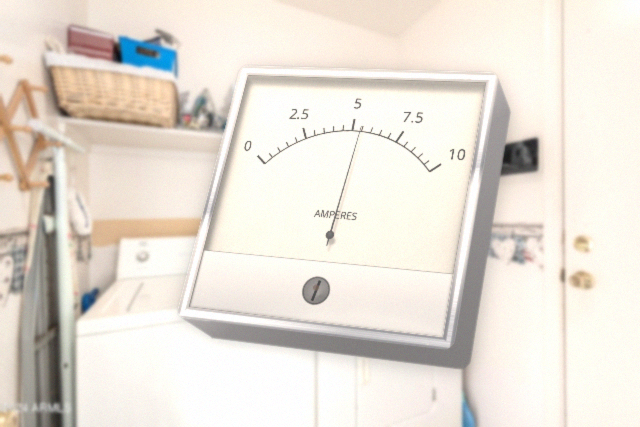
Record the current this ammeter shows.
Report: 5.5 A
